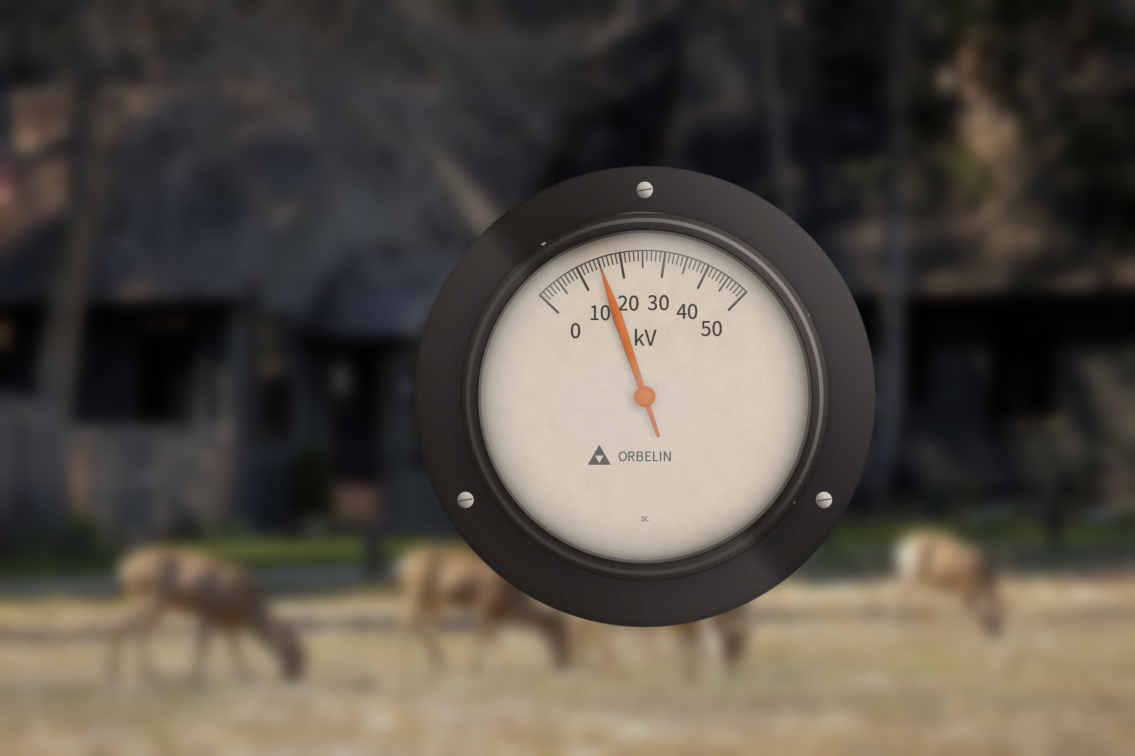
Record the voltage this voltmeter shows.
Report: 15 kV
